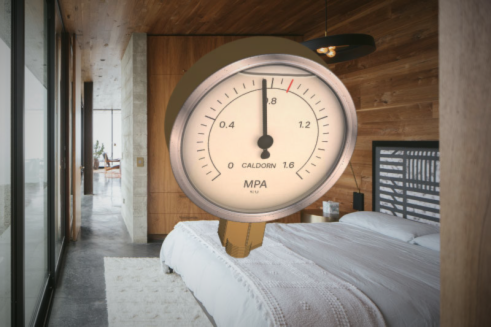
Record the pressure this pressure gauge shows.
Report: 0.75 MPa
